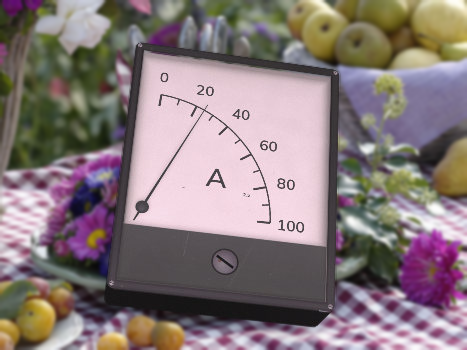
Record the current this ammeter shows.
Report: 25 A
